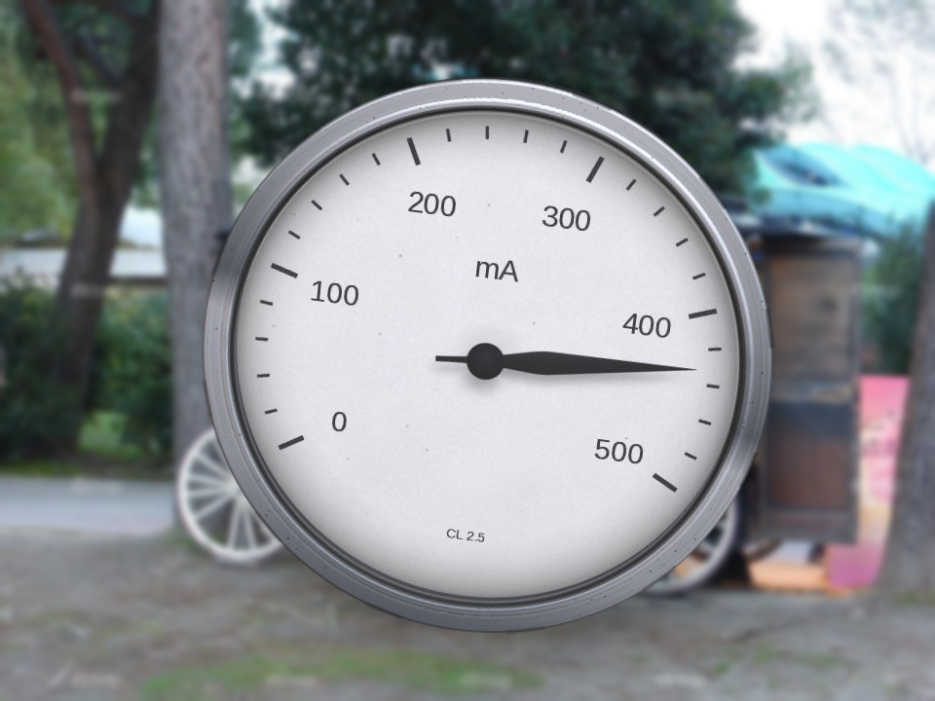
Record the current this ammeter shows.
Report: 430 mA
